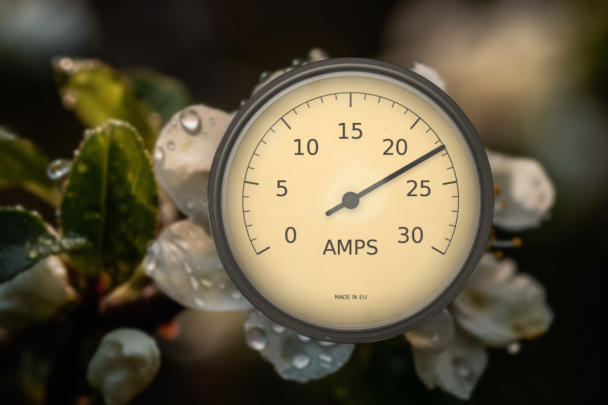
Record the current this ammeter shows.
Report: 22.5 A
